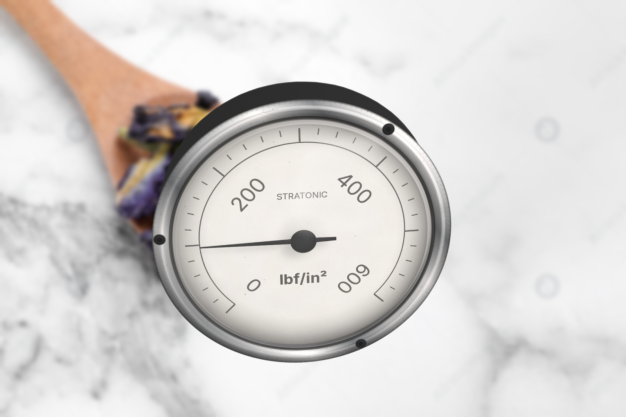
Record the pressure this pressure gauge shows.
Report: 100 psi
